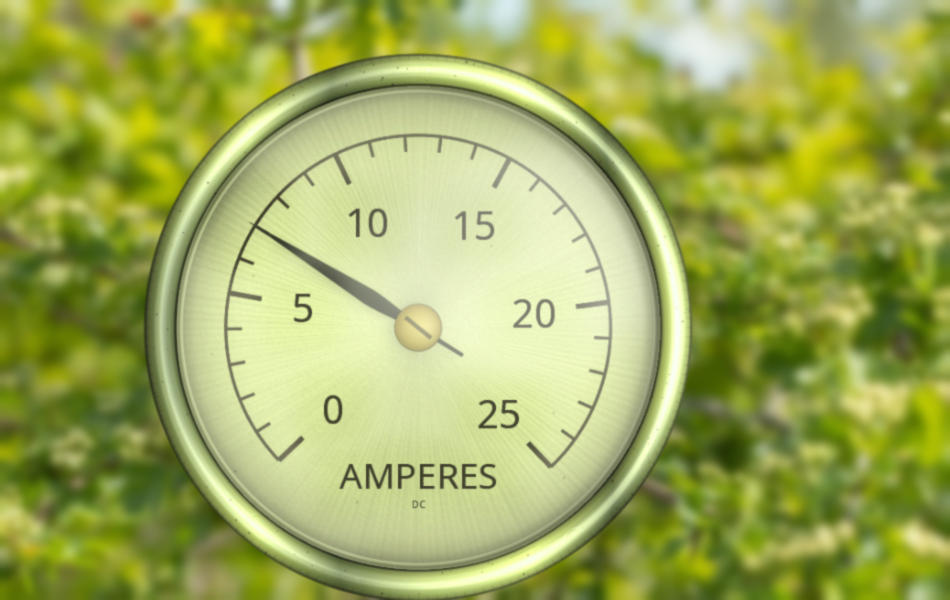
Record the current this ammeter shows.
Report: 7 A
